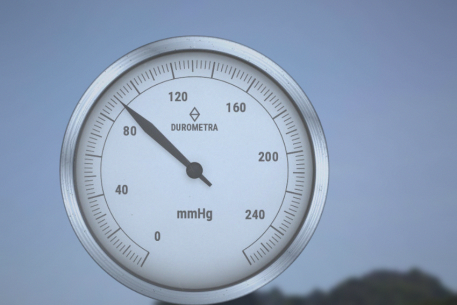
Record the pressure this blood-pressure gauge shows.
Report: 90 mmHg
